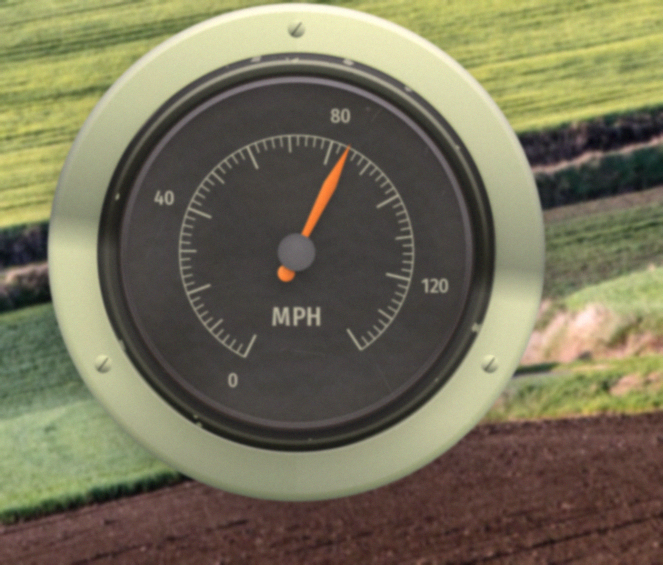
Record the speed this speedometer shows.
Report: 84 mph
